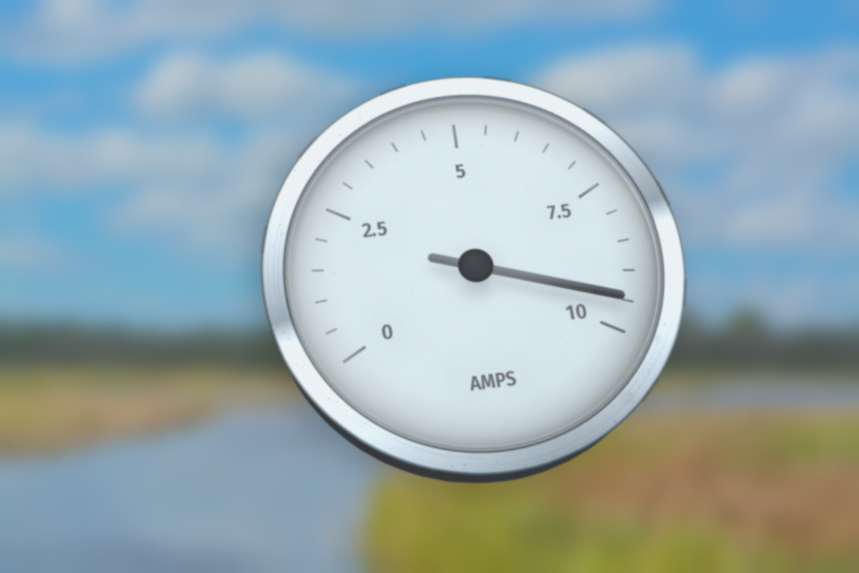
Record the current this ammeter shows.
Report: 9.5 A
